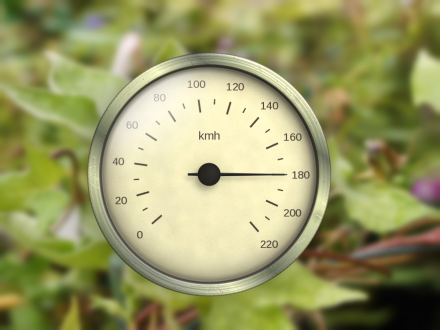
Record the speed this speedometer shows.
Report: 180 km/h
